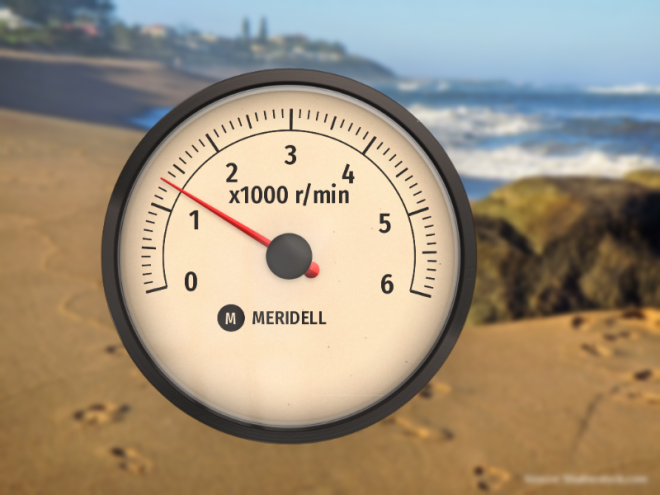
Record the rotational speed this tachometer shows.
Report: 1300 rpm
